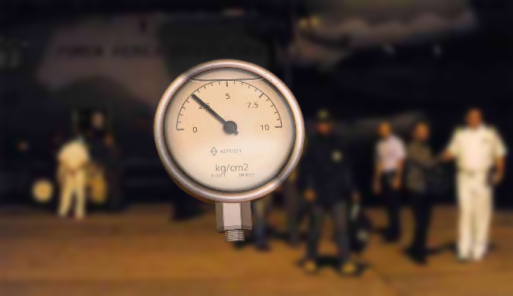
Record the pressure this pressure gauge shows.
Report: 2.5 kg/cm²
